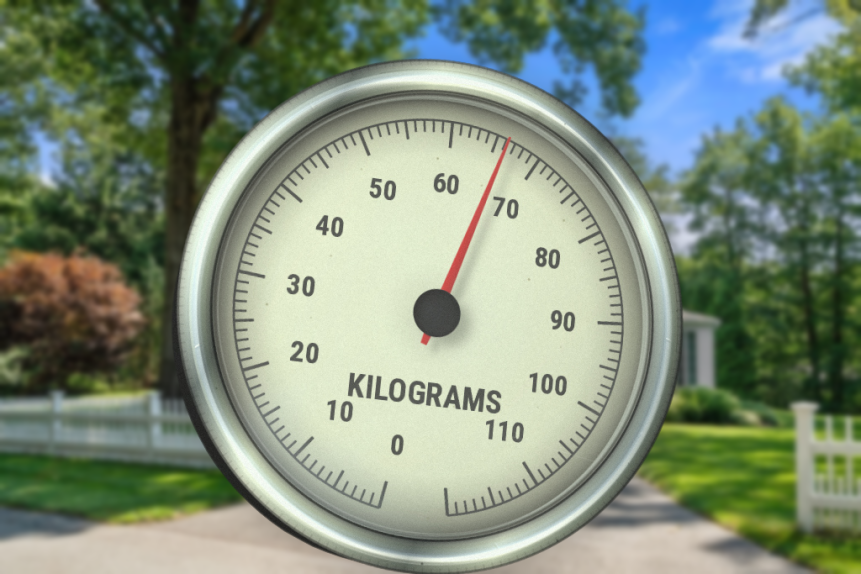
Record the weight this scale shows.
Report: 66 kg
